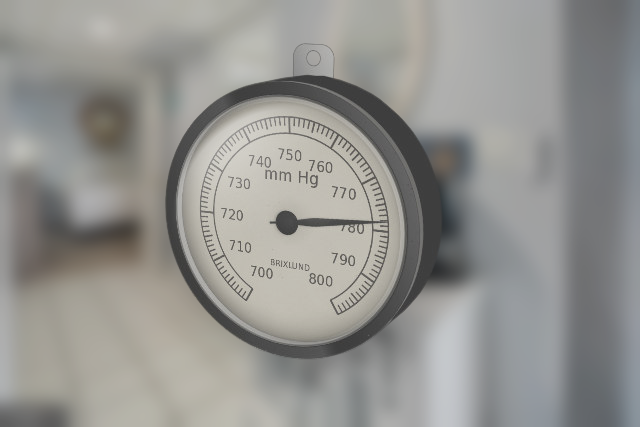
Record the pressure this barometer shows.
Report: 778 mmHg
